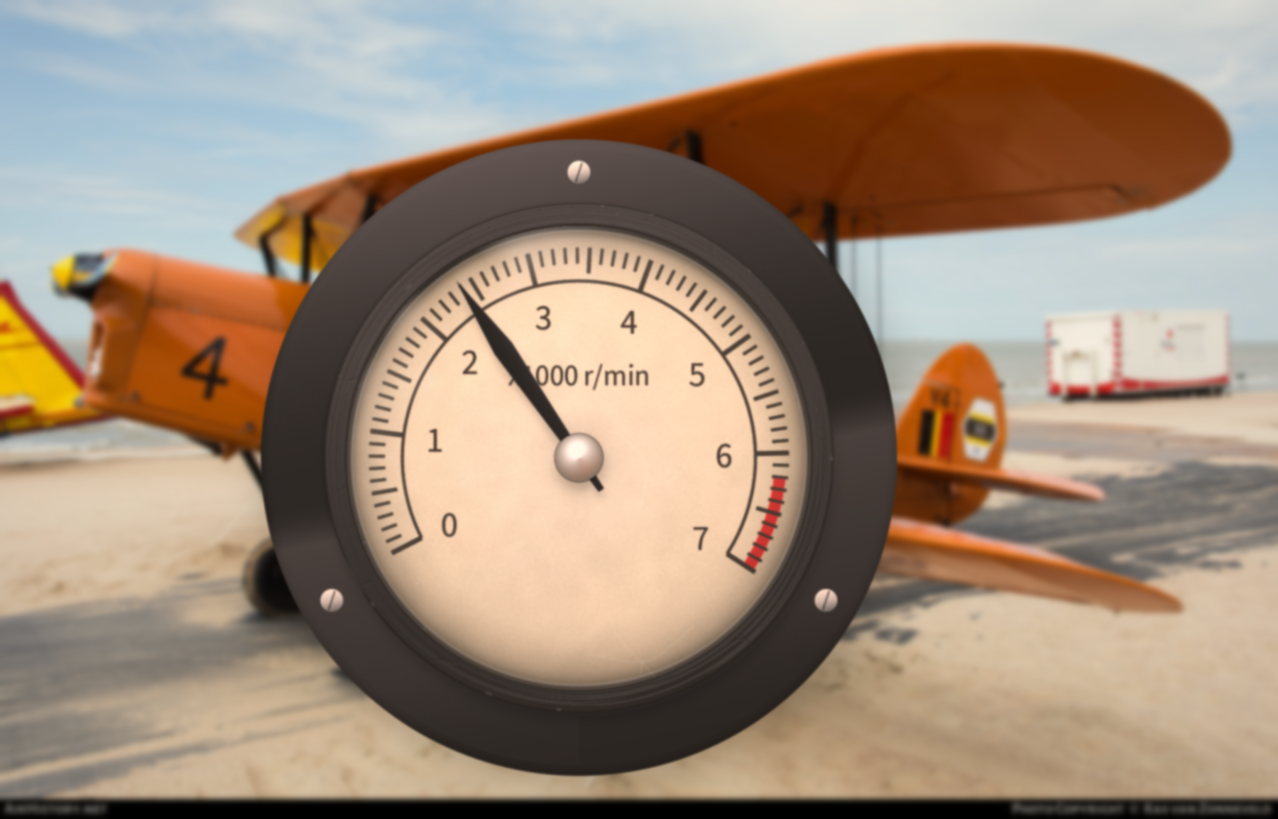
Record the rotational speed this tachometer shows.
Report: 2400 rpm
